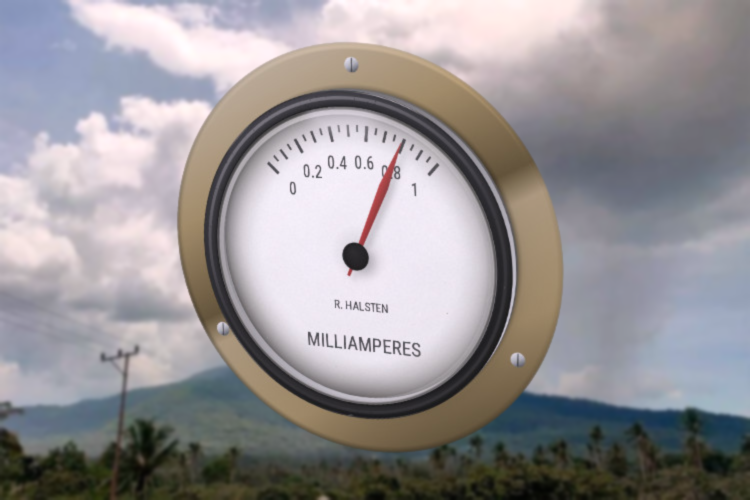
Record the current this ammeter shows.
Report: 0.8 mA
